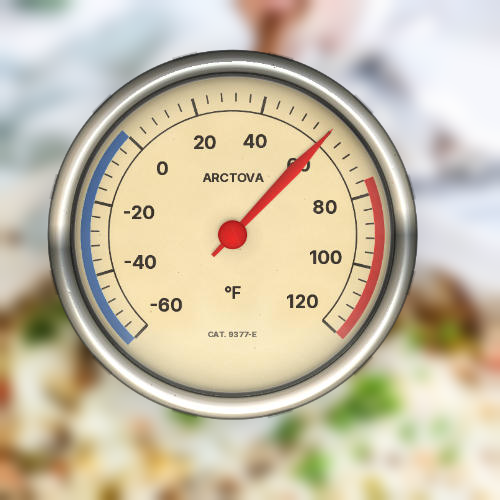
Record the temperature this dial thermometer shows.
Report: 60 °F
